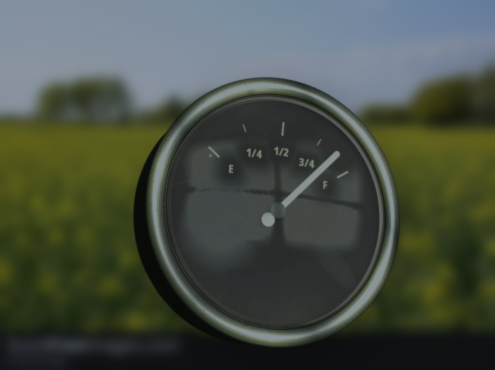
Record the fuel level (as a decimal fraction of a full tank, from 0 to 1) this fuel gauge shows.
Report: 0.875
